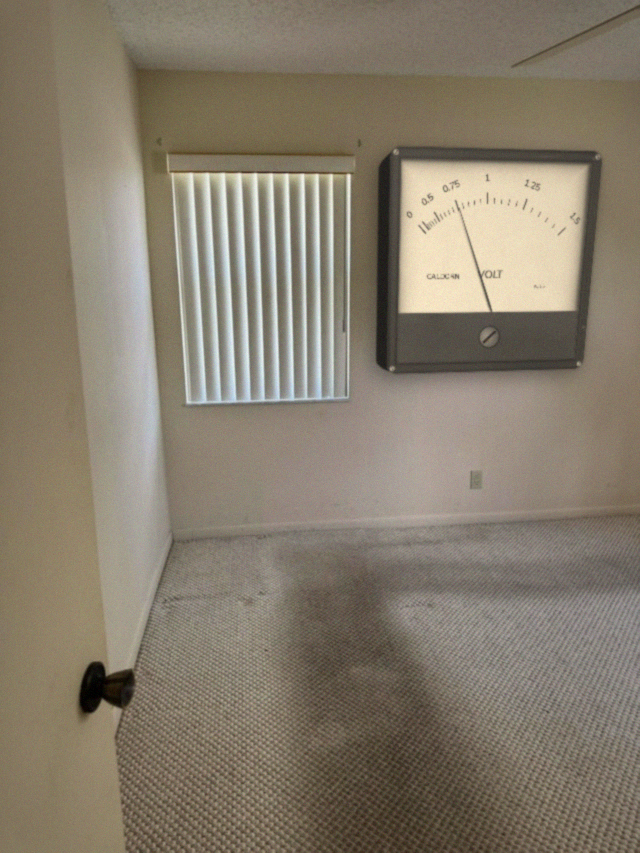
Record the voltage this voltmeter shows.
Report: 0.75 V
